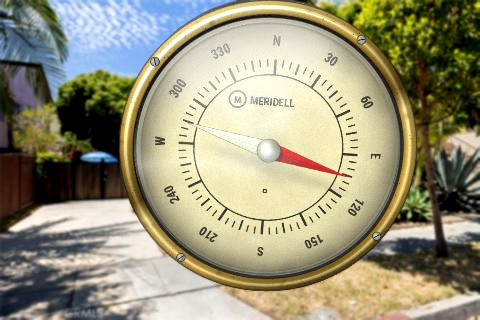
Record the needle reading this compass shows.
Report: 105 °
